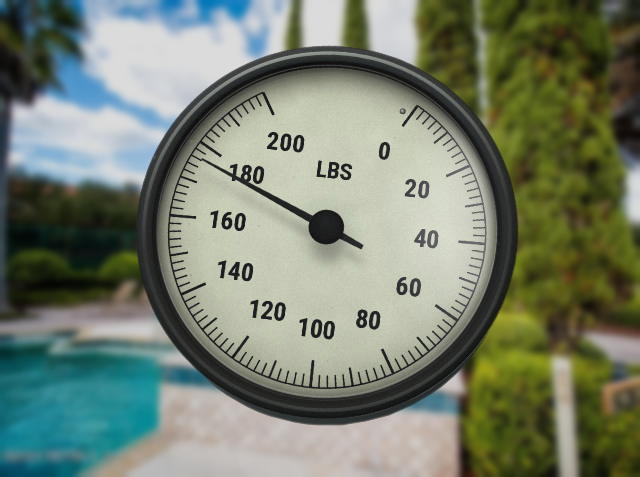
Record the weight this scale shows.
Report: 176 lb
